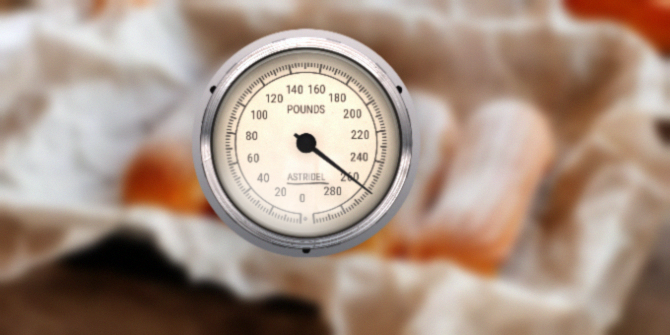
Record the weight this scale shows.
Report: 260 lb
